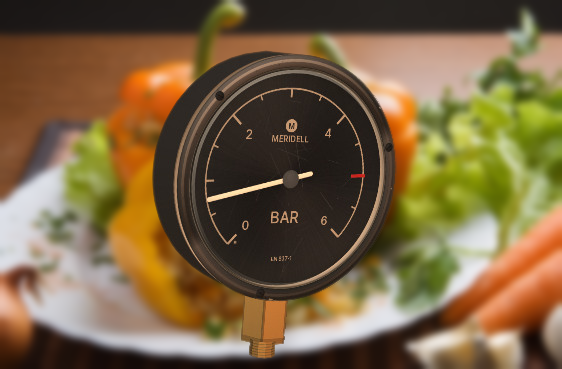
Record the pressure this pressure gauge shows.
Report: 0.75 bar
